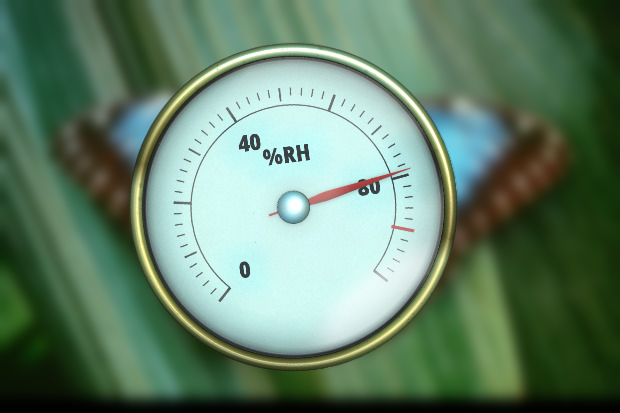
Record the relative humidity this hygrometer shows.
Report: 79 %
